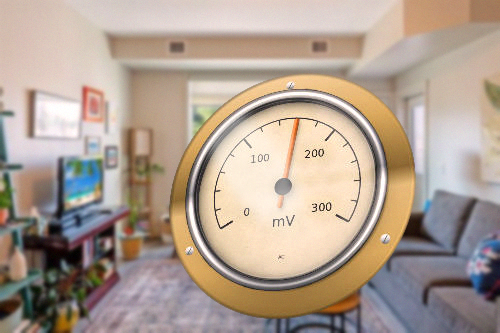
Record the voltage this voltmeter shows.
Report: 160 mV
